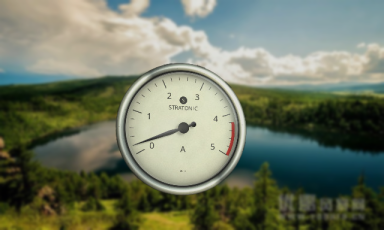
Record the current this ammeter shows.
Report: 0.2 A
